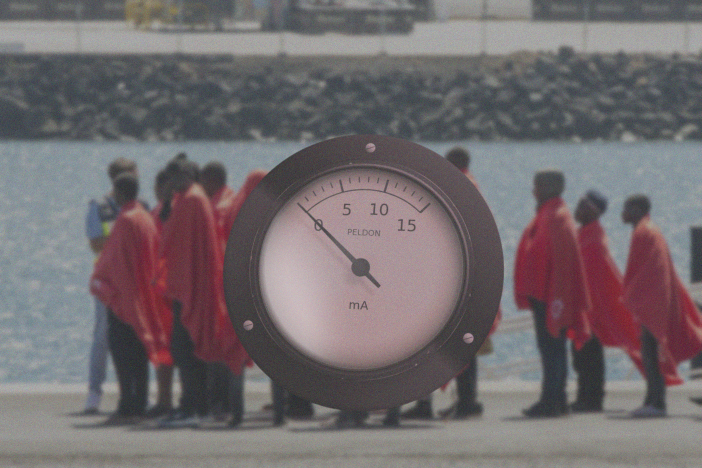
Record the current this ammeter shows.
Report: 0 mA
